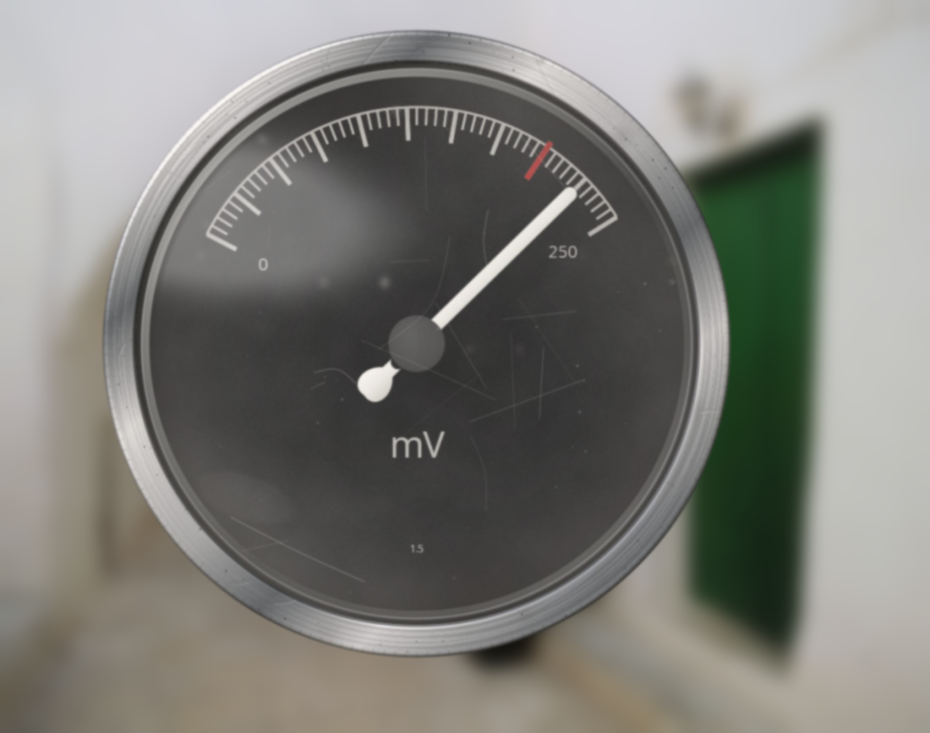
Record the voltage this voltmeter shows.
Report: 225 mV
